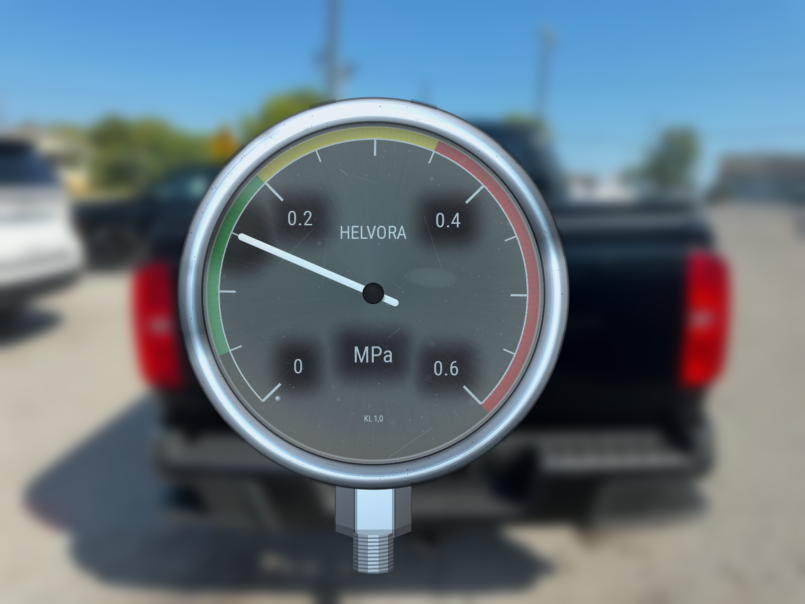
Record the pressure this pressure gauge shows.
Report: 0.15 MPa
